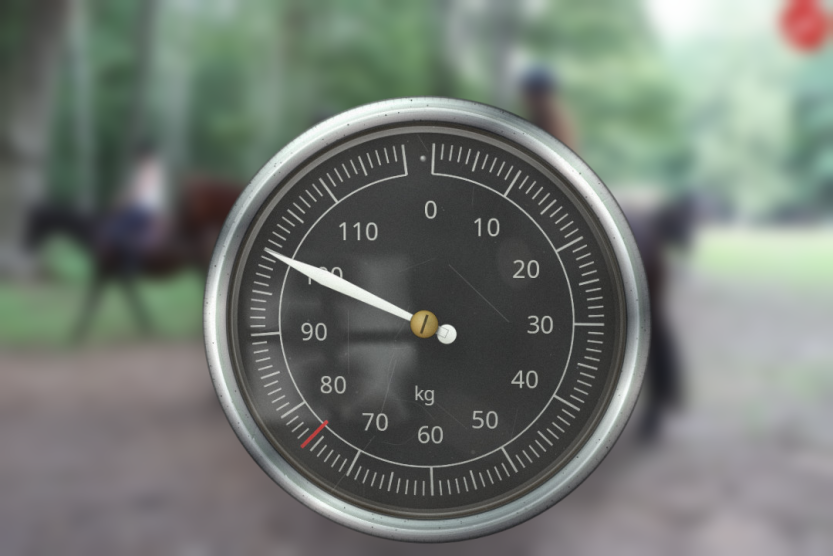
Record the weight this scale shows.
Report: 100 kg
